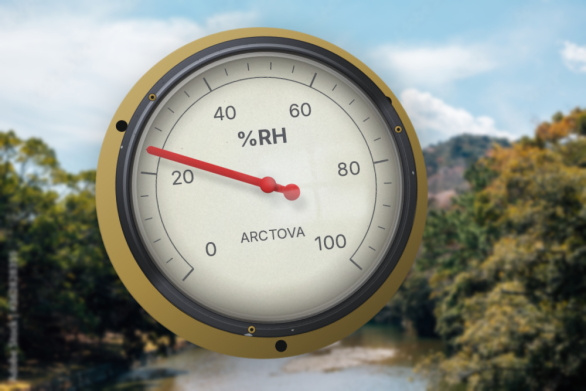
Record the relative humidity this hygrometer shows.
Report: 24 %
